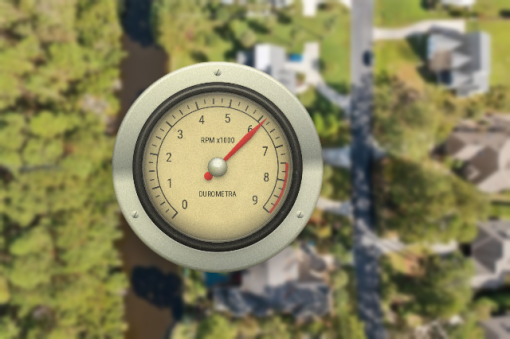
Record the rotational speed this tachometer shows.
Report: 6125 rpm
